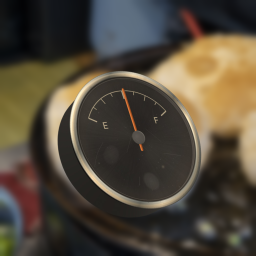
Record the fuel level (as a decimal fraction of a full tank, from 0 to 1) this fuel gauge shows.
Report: 0.5
